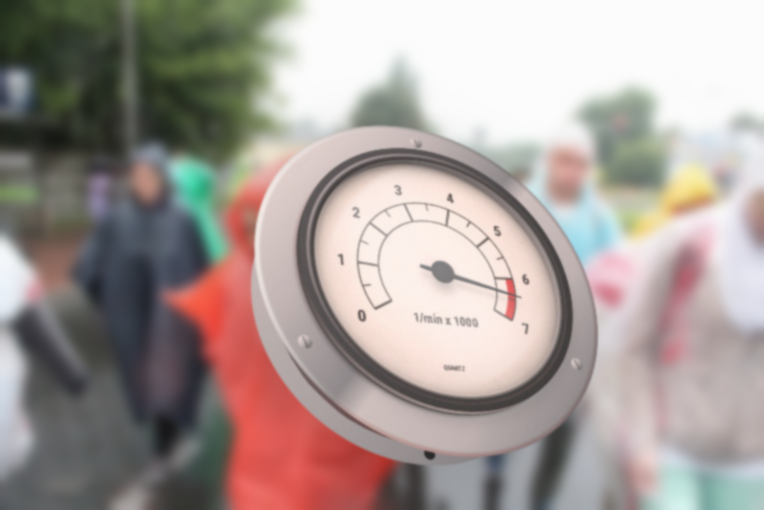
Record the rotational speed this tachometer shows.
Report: 6500 rpm
